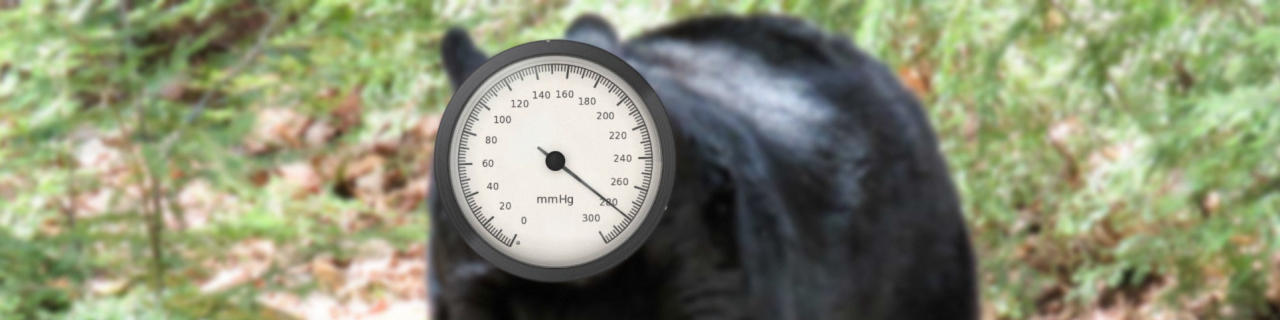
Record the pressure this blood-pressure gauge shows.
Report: 280 mmHg
